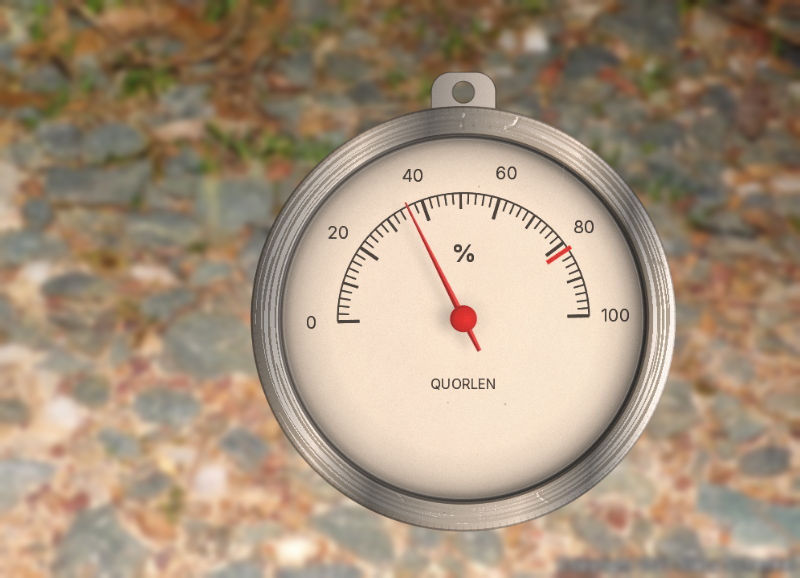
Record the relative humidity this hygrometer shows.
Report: 36 %
